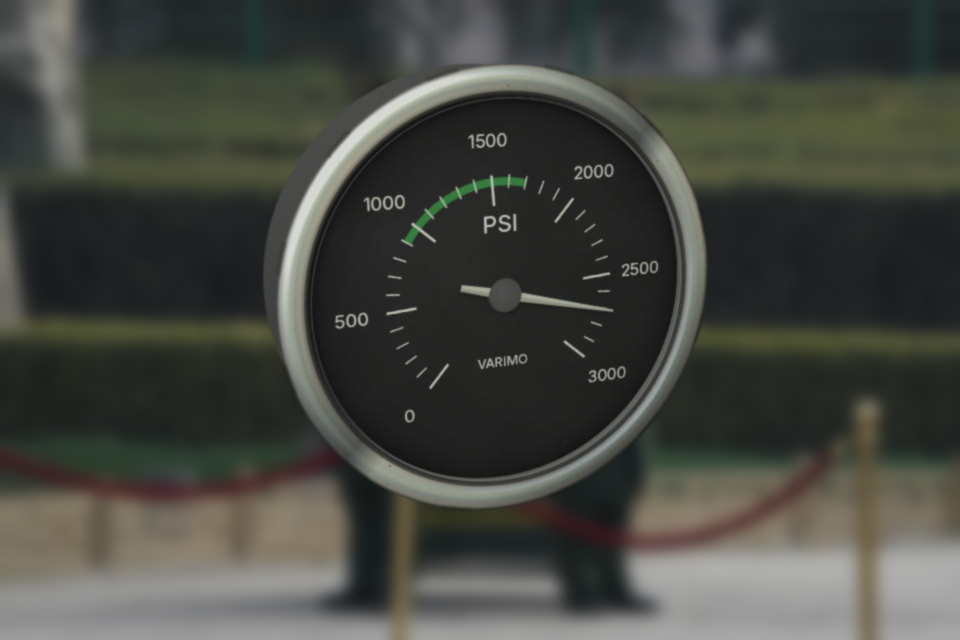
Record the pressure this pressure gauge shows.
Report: 2700 psi
